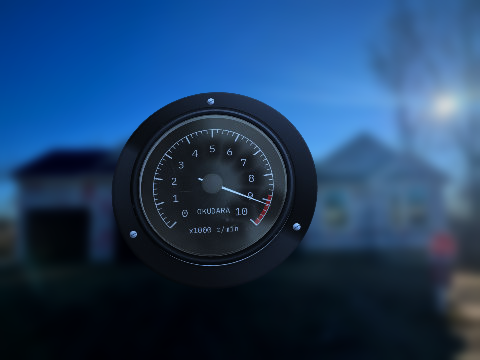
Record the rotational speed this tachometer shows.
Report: 9200 rpm
